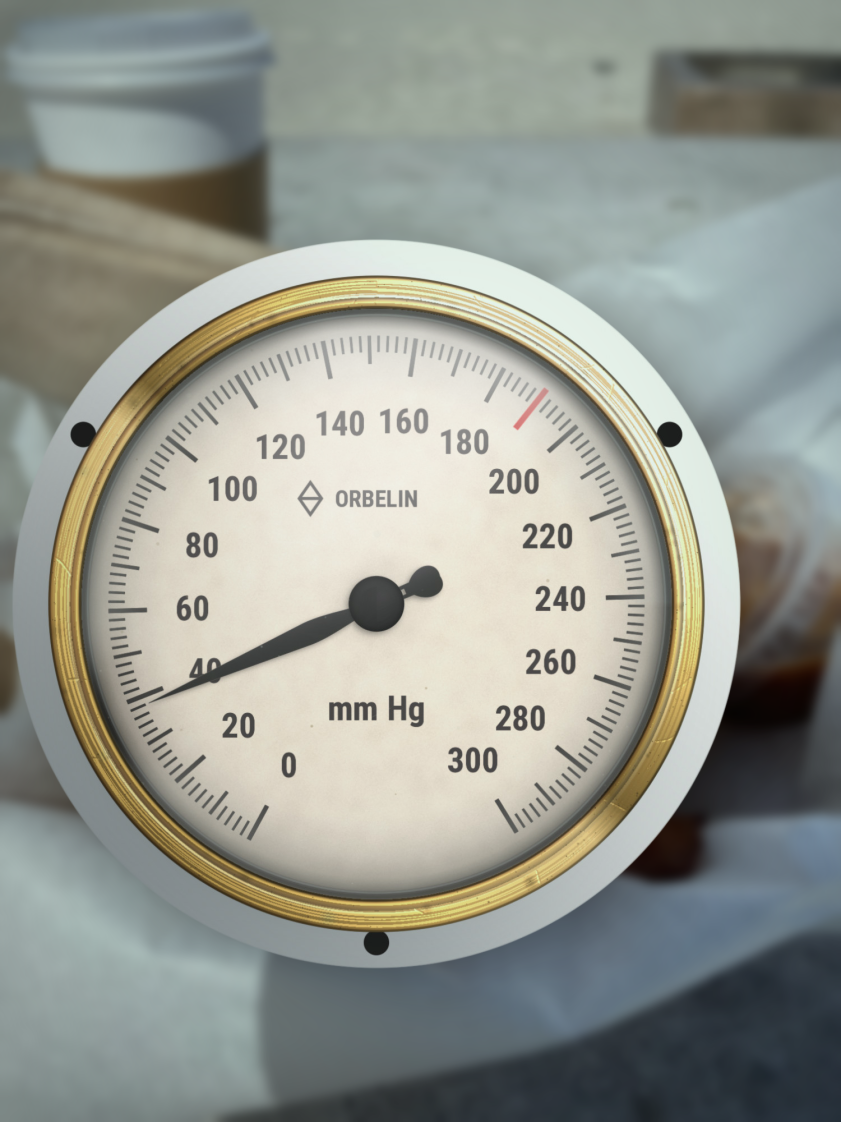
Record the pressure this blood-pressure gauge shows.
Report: 38 mmHg
